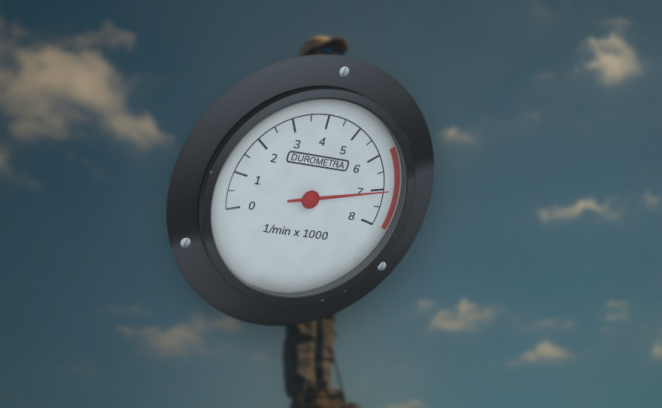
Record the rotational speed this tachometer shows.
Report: 7000 rpm
